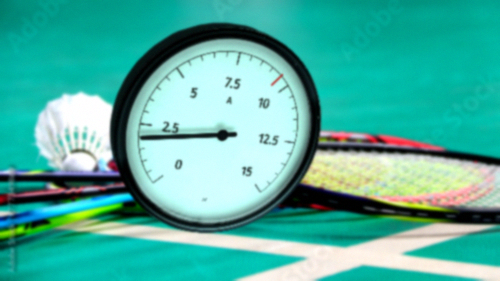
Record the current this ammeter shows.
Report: 2 A
